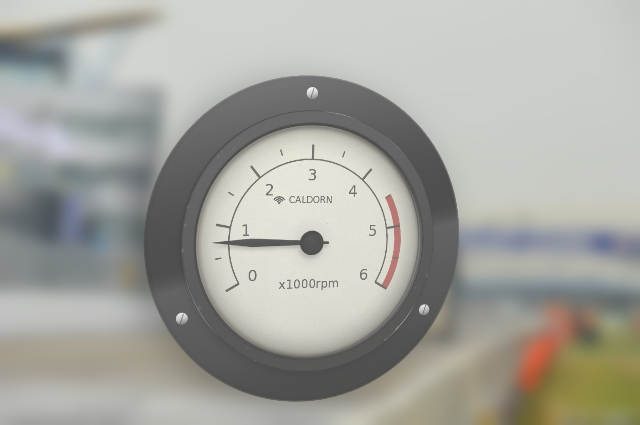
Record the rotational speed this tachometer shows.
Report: 750 rpm
